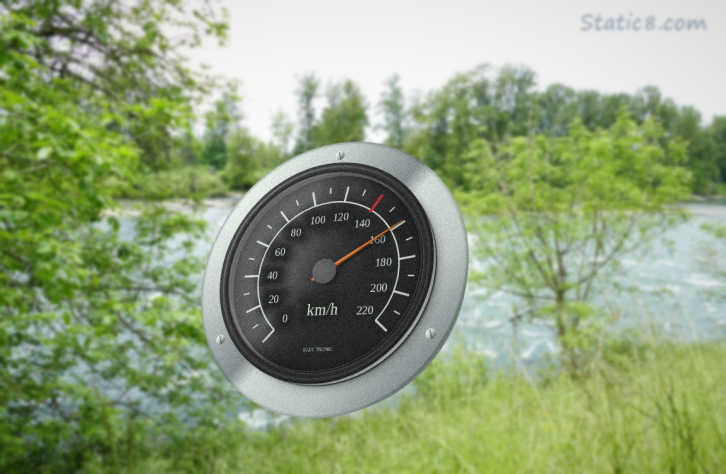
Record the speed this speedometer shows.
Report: 160 km/h
